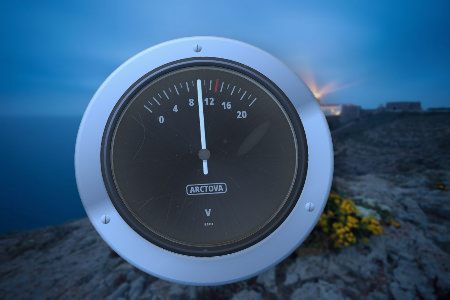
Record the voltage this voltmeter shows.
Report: 10 V
